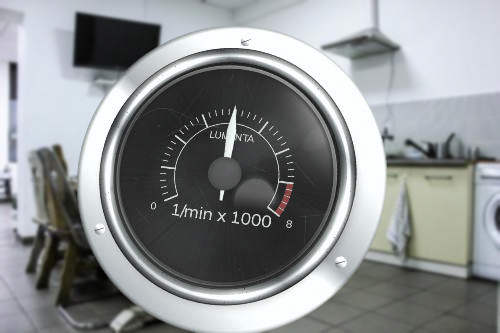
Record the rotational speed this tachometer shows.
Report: 4000 rpm
